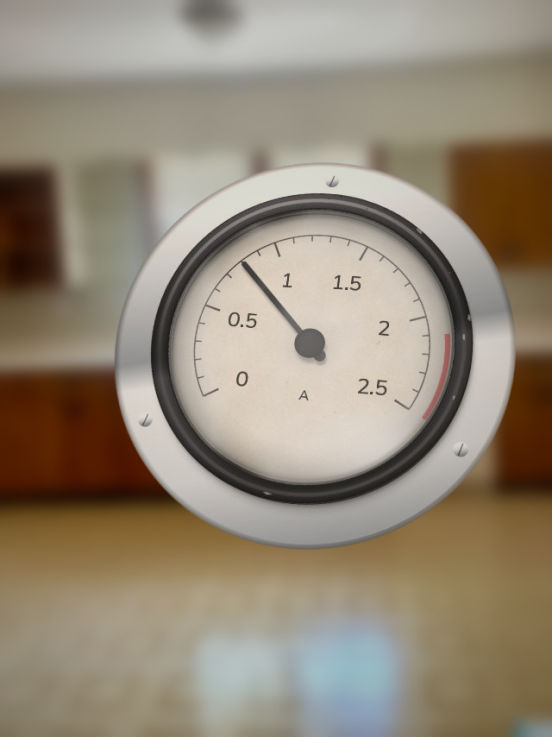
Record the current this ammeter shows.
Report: 0.8 A
